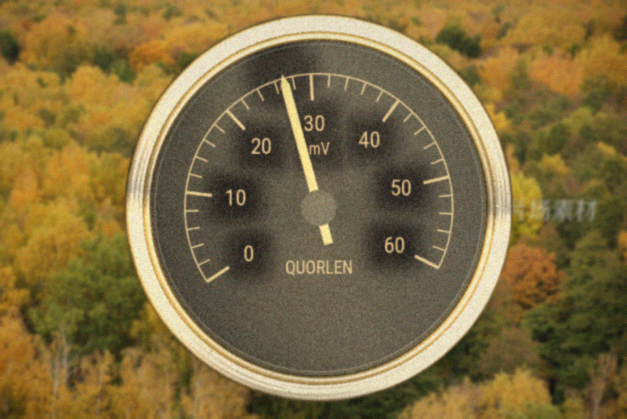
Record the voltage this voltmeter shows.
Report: 27 mV
